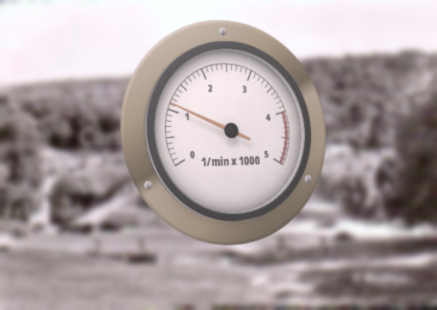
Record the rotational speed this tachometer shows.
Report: 1100 rpm
